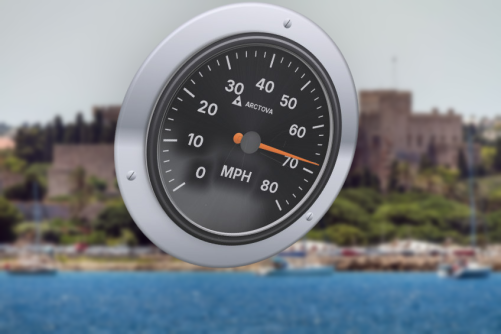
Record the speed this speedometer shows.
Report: 68 mph
